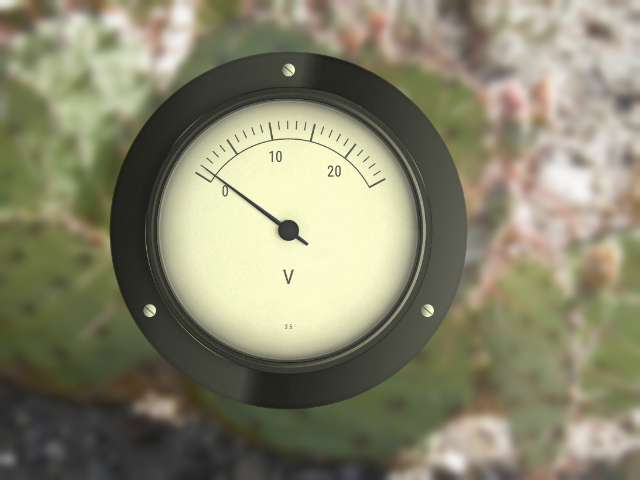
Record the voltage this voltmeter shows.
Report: 1 V
